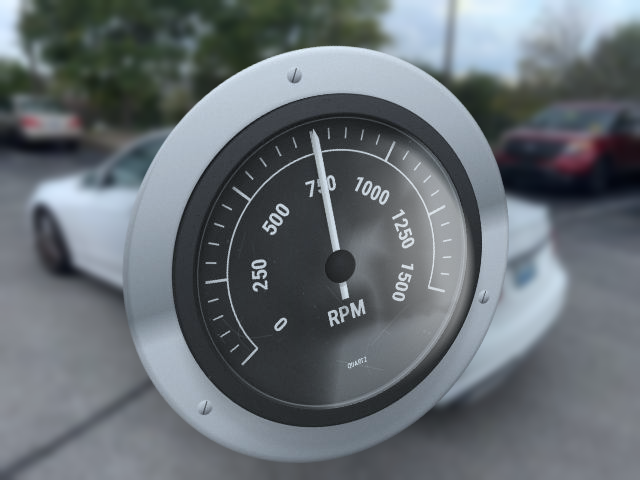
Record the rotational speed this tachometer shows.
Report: 750 rpm
